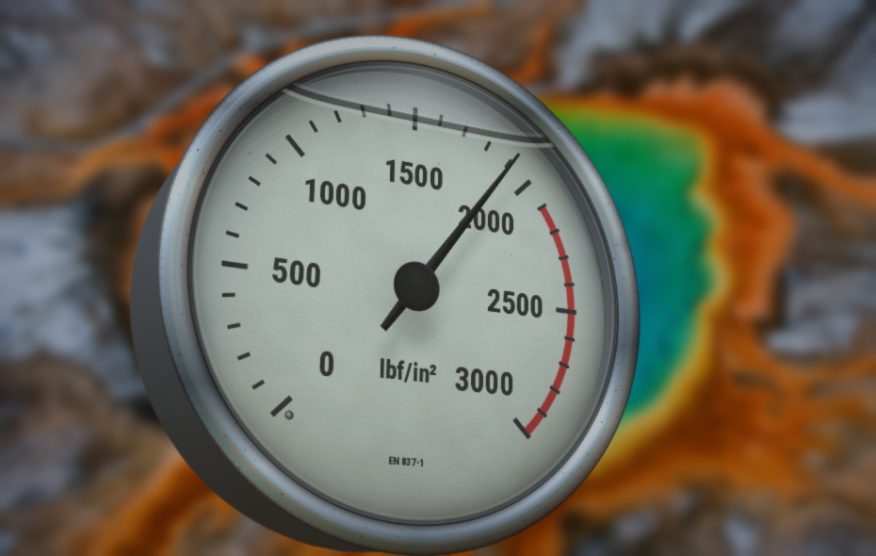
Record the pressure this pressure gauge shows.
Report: 1900 psi
